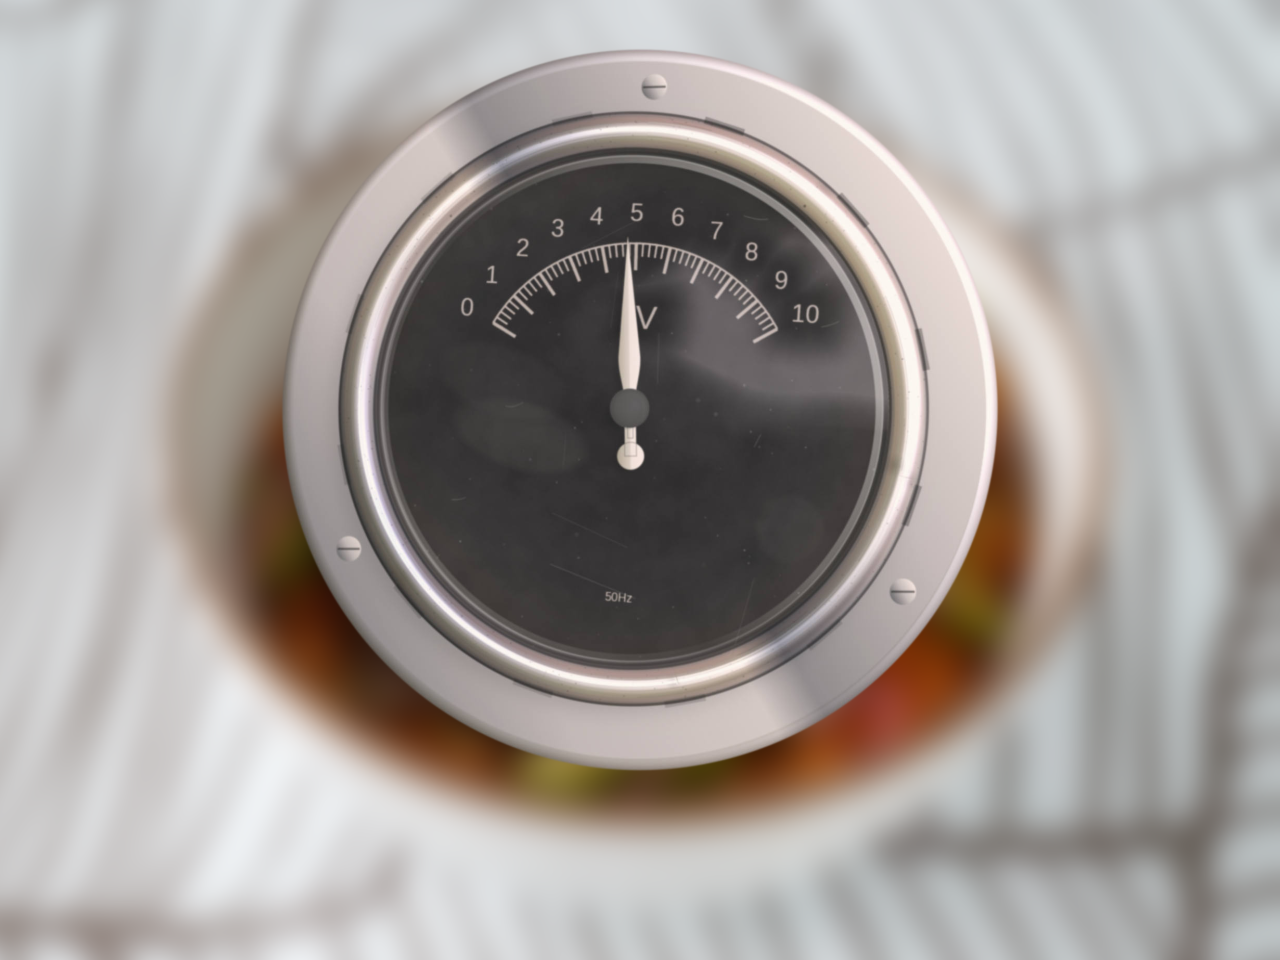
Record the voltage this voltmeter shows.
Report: 4.8 kV
